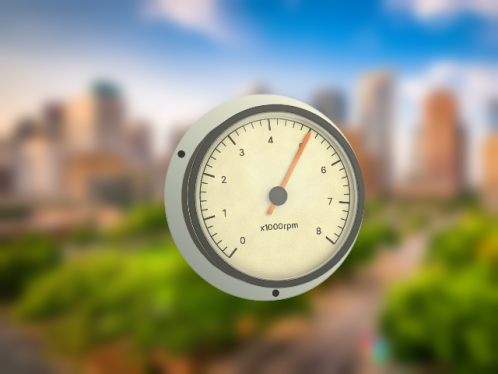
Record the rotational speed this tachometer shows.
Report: 5000 rpm
